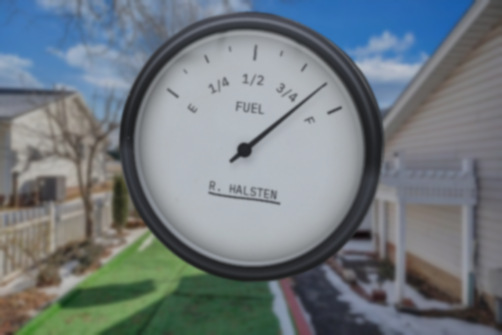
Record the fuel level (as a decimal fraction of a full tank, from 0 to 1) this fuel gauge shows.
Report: 0.875
